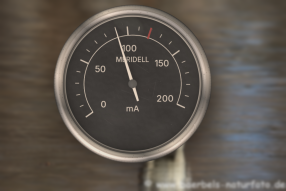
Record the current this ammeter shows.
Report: 90 mA
